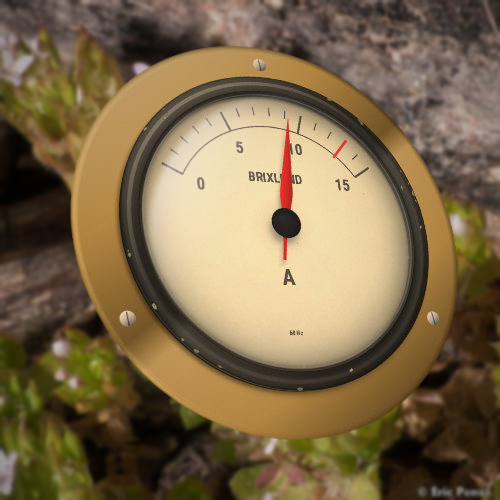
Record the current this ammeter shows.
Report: 9 A
